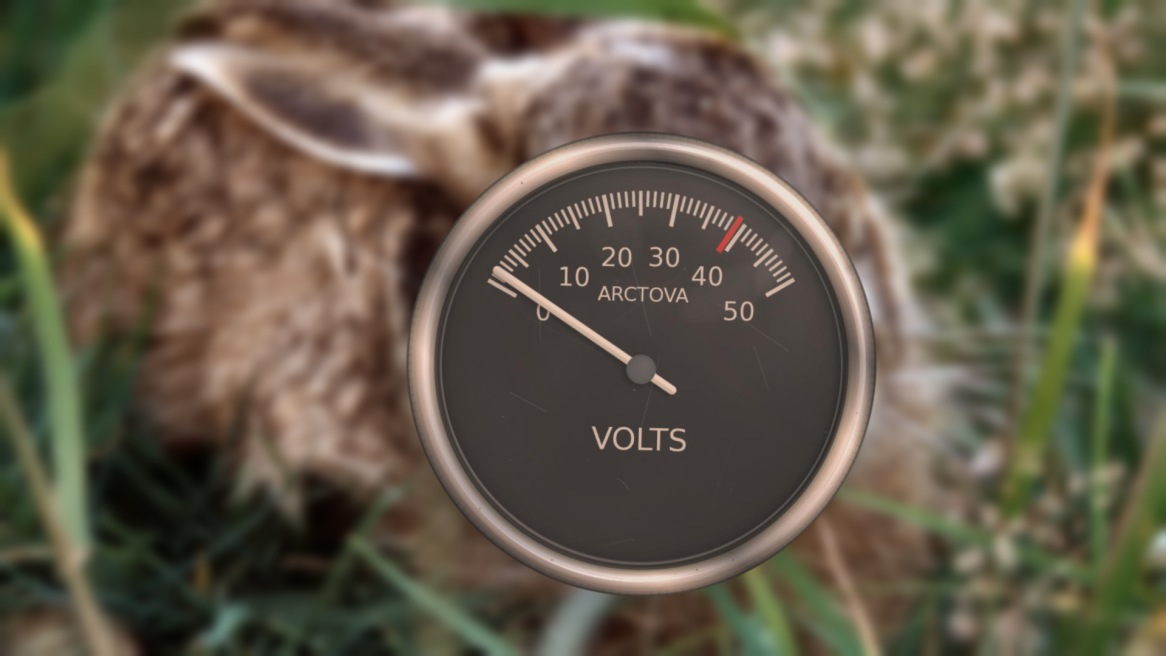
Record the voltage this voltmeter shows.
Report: 2 V
